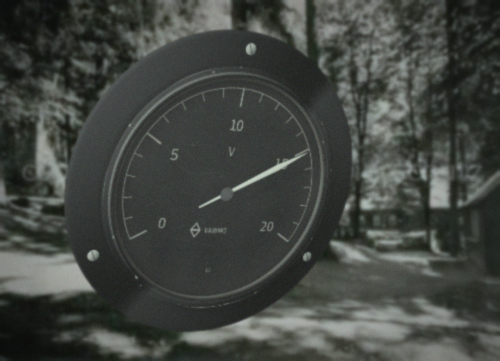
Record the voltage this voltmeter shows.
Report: 15 V
